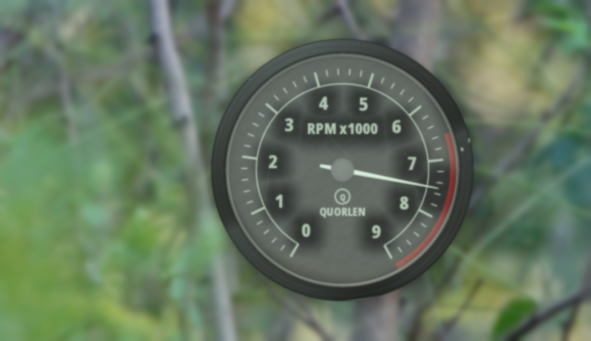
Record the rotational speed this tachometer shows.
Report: 7500 rpm
